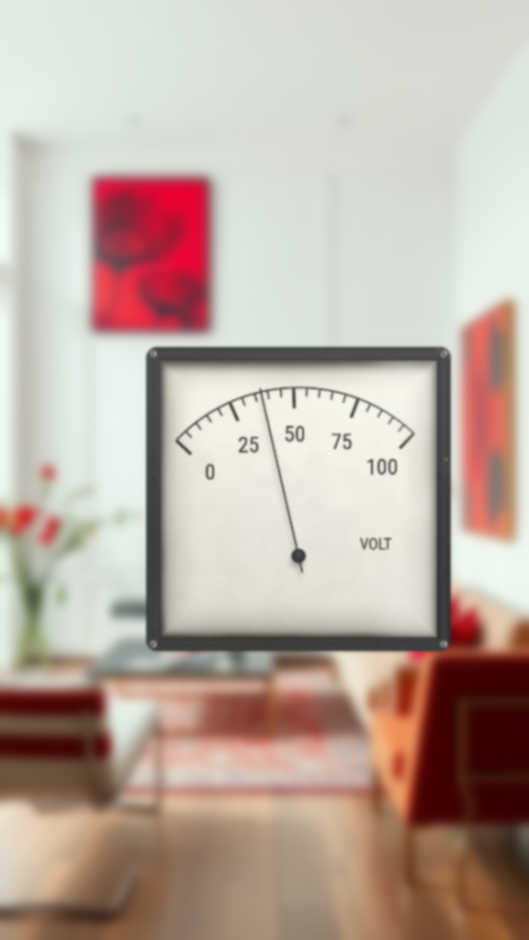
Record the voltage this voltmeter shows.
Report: 37.5 V
